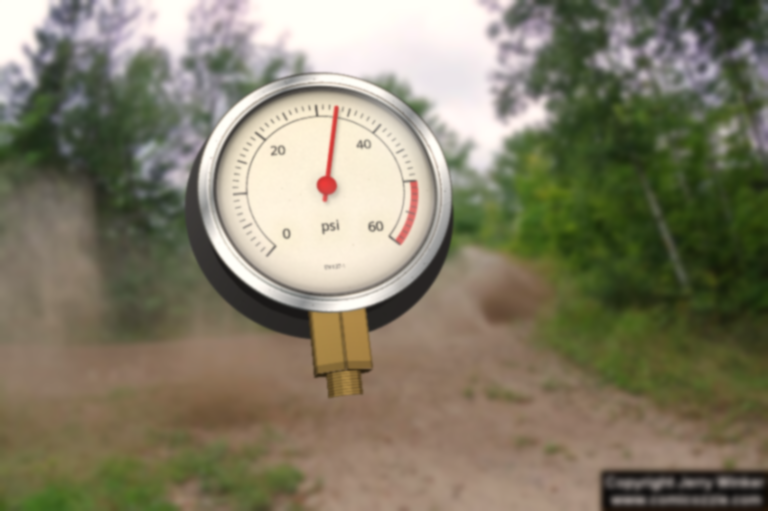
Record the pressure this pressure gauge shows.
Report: 33 psi
